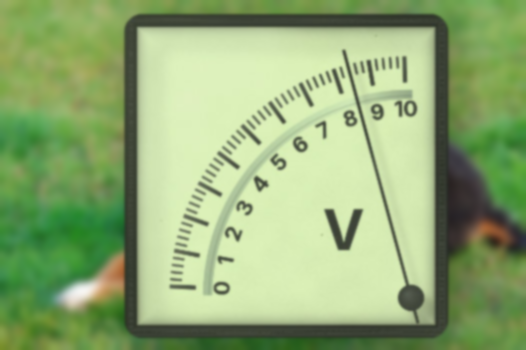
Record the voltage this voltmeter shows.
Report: 8.4 V
